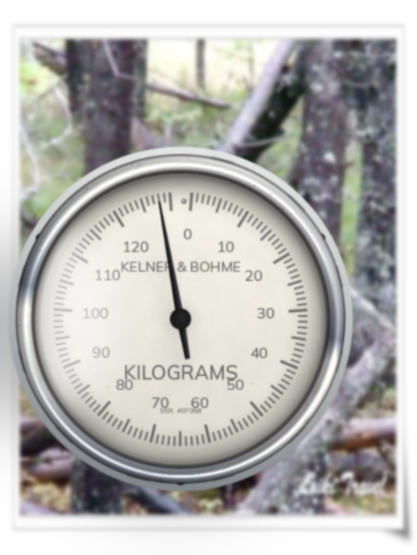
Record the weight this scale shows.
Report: 128 kg
